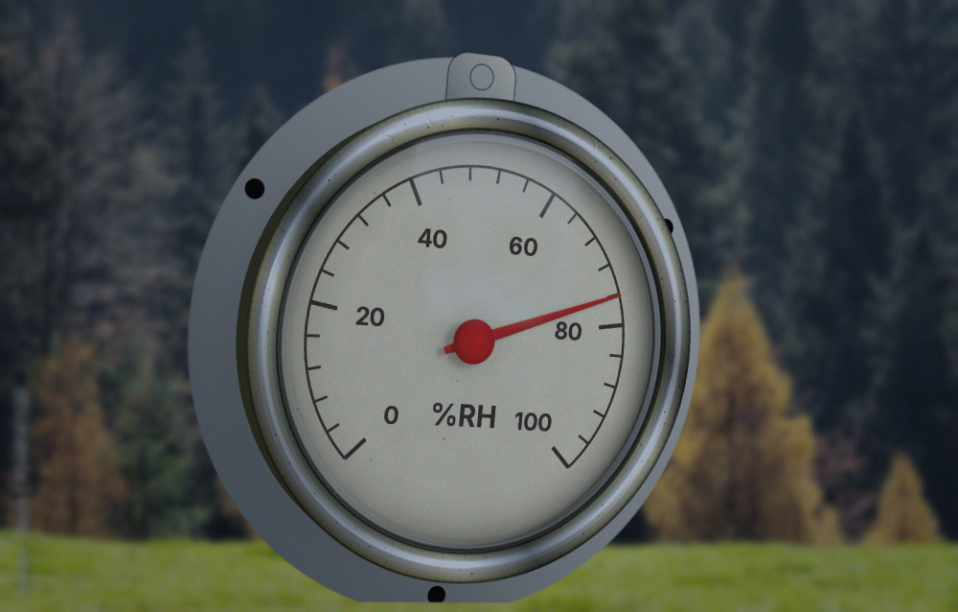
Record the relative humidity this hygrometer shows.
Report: 76 %
